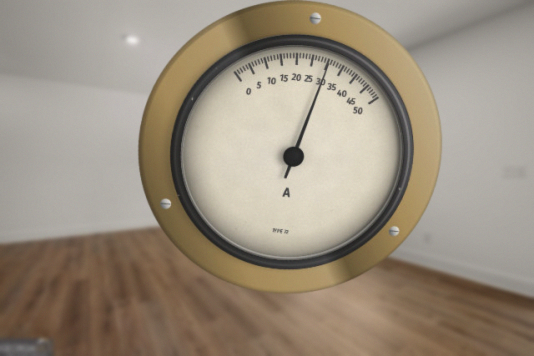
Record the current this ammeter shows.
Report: 30 A
